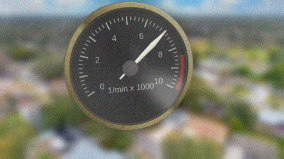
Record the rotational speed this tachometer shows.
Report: 7000 rpm
